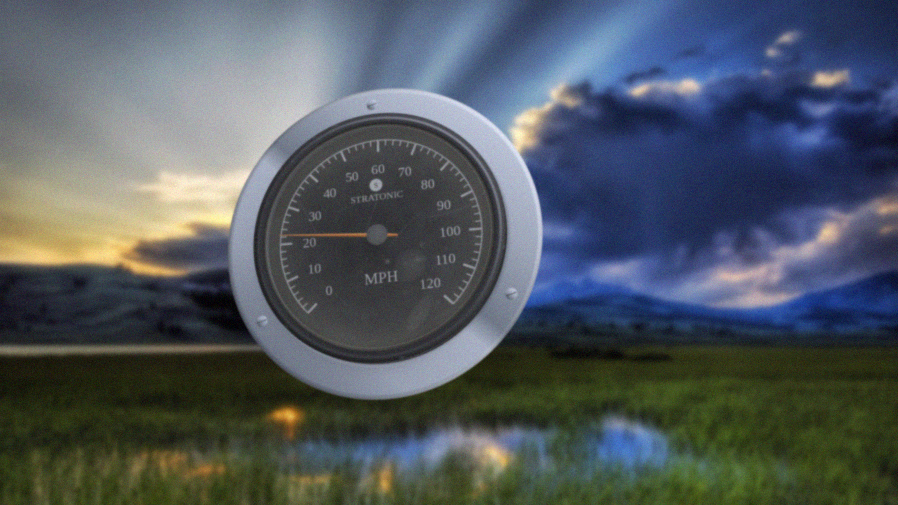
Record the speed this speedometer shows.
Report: 22 mph
